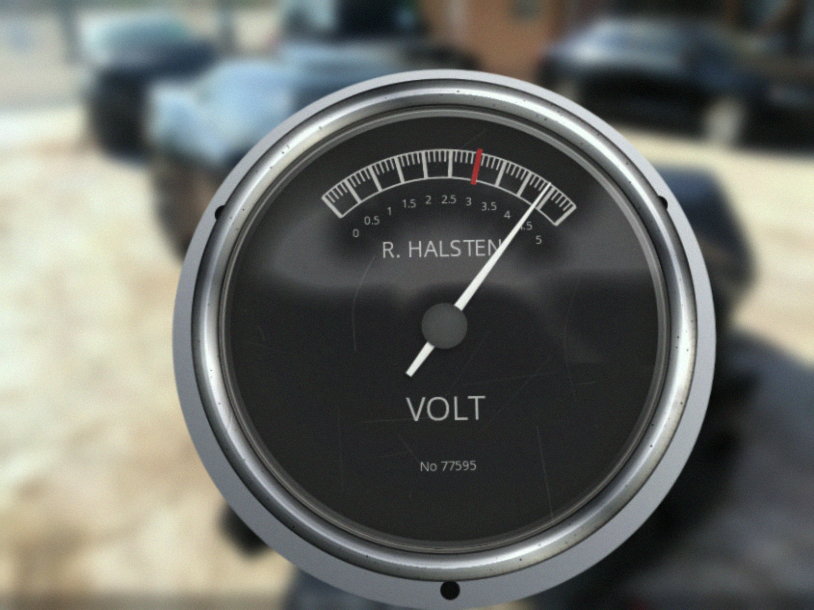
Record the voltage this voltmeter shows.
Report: 4.4 V
